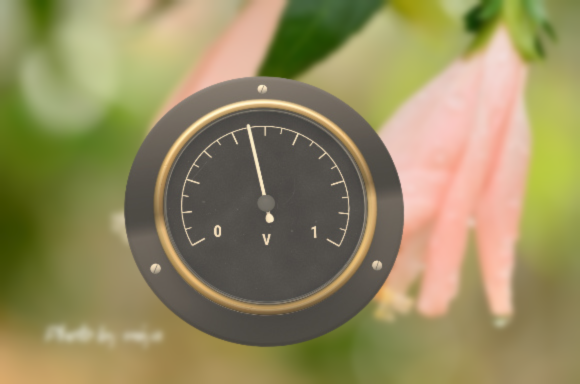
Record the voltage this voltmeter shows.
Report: 0.45 V
